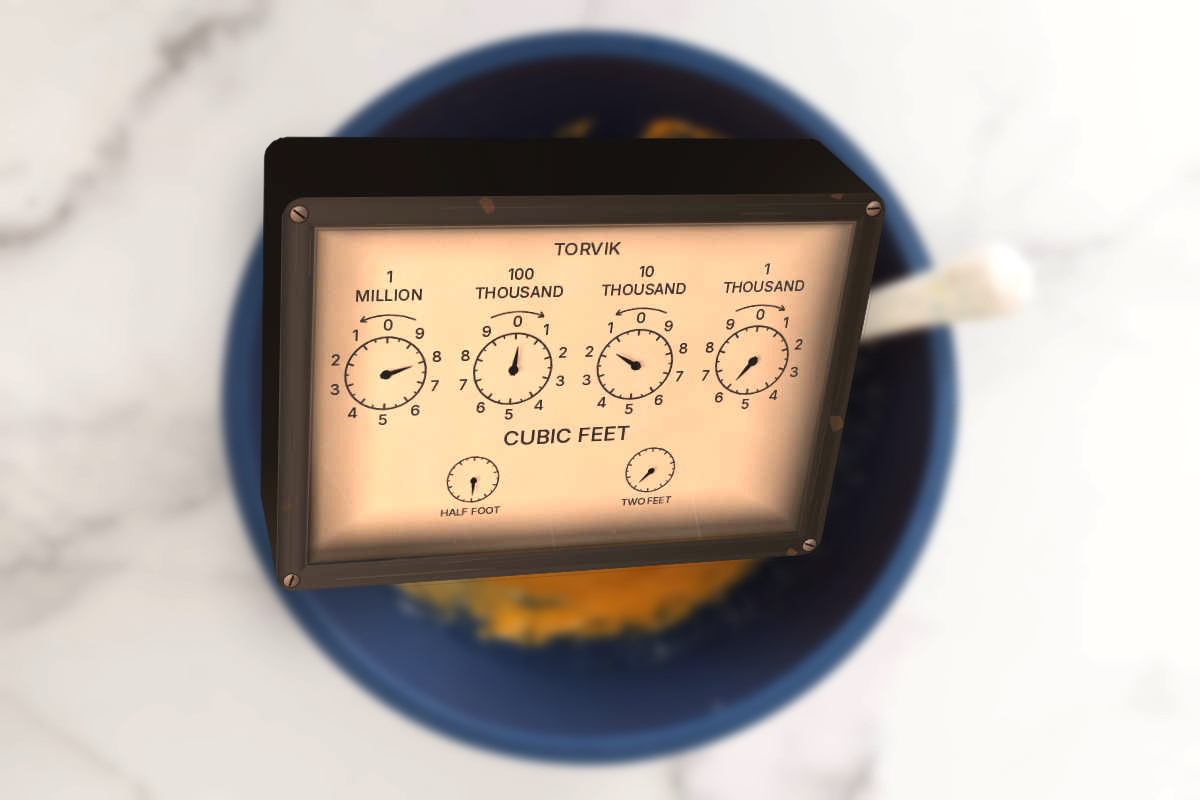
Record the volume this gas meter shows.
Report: 801600 ft³
